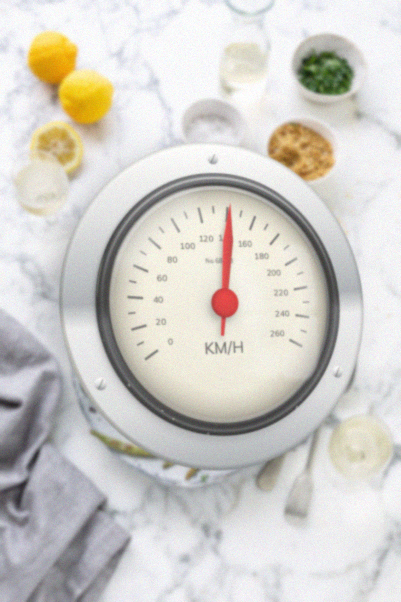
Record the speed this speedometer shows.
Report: 140 km/h
